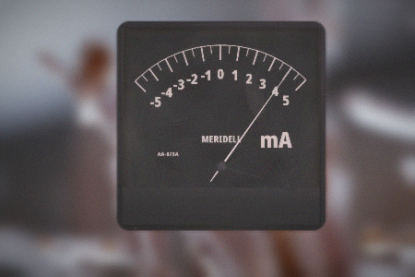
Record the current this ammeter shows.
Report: 4 mA
